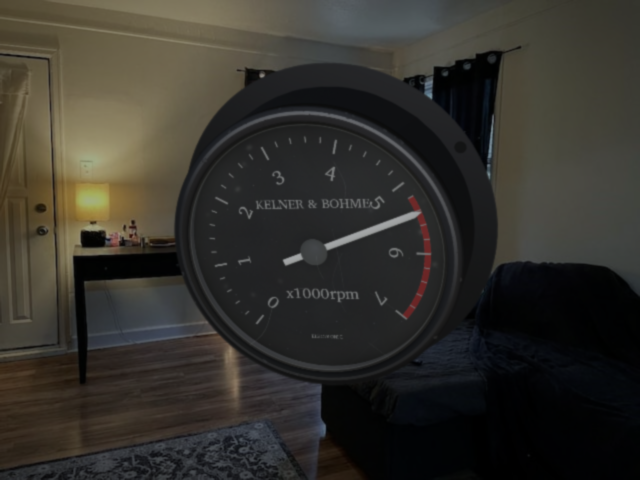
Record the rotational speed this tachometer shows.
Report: 5400 rpm
